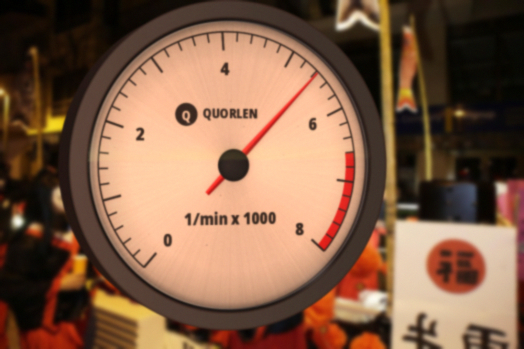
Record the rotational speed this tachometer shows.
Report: 5400 rpm
